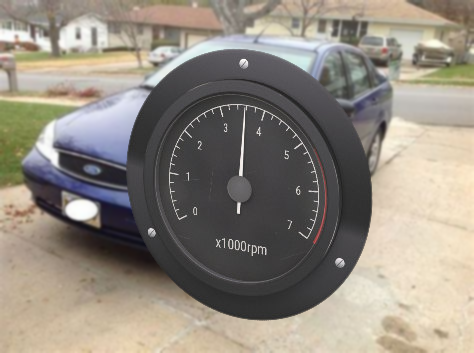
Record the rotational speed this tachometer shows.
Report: 3600 rpm
